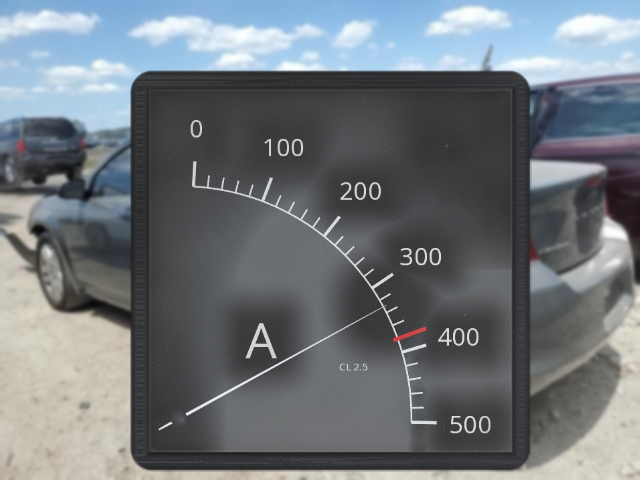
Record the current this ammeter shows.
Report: 330 A
